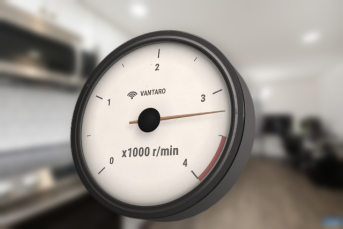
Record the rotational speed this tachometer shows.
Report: 3250 rpm
